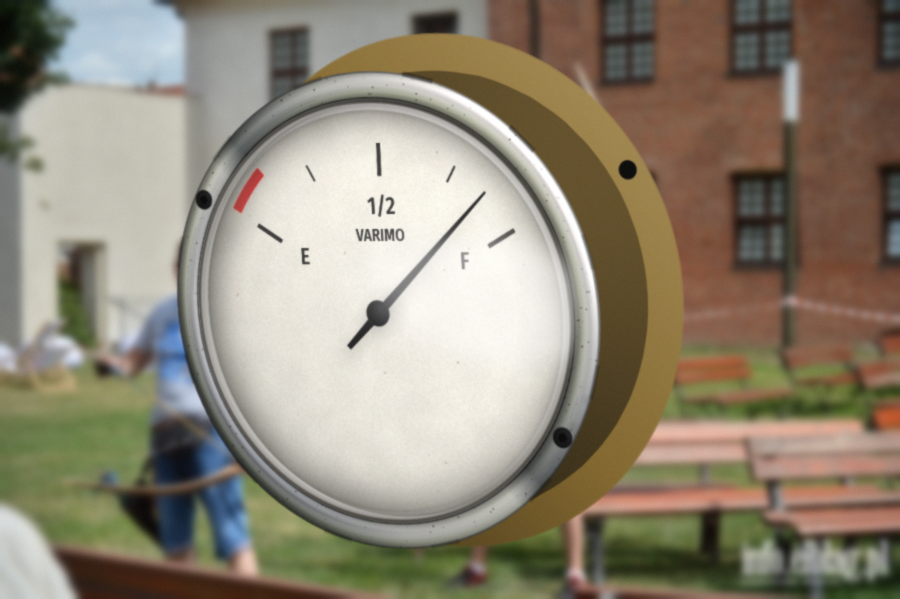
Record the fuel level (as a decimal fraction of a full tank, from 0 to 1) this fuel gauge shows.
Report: 0.875
